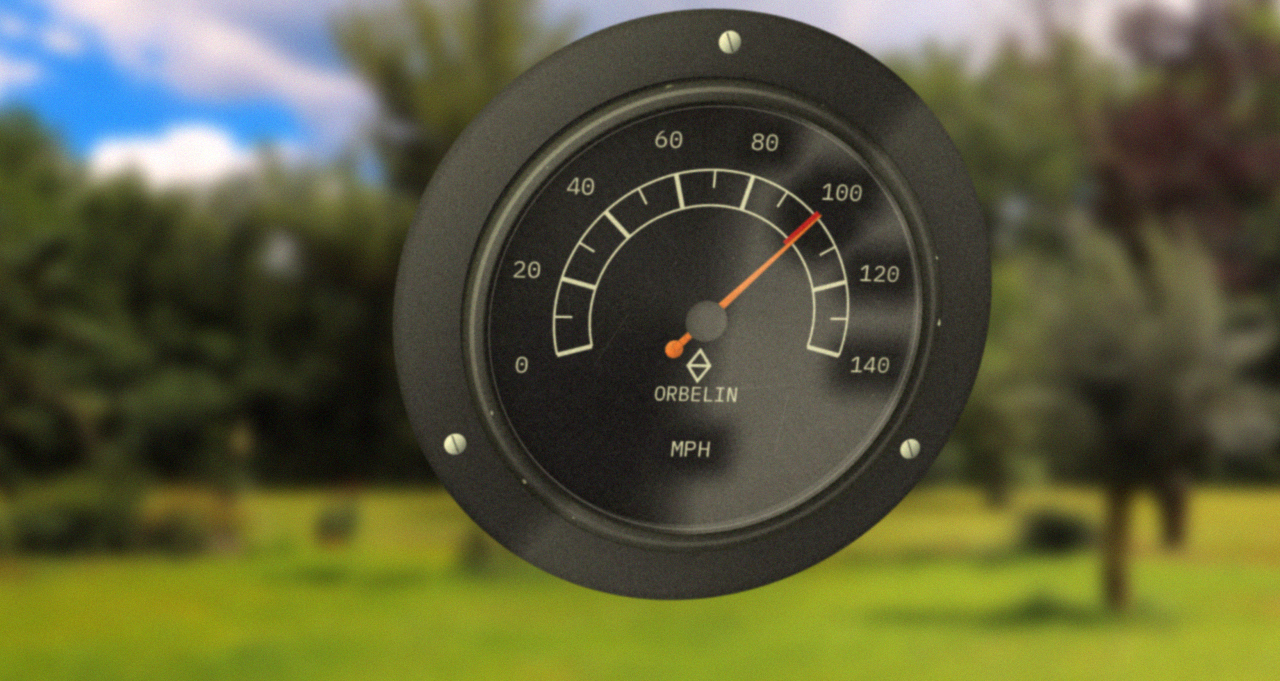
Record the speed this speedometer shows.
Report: 100 mph
